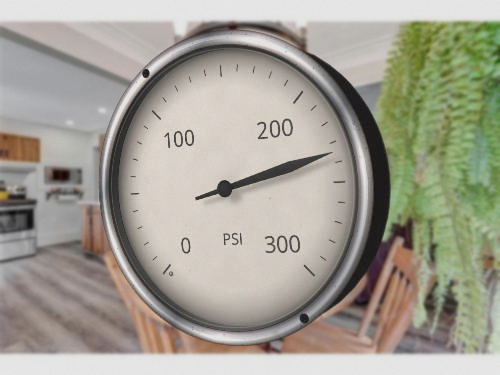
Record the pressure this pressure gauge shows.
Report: 235 psi
